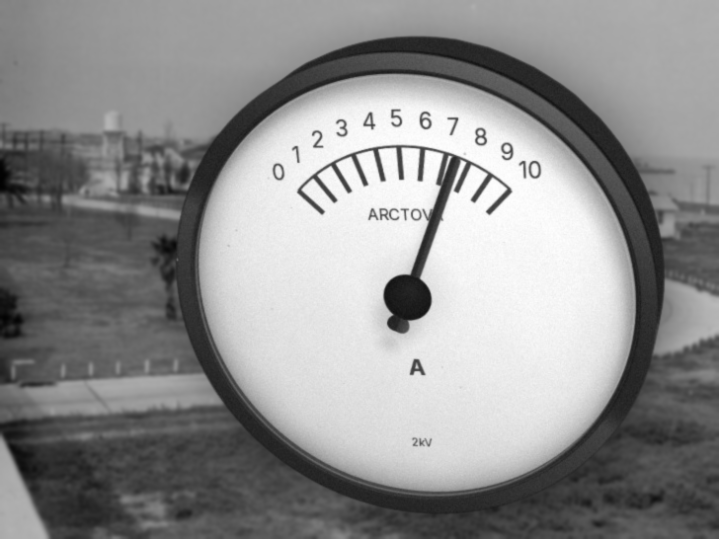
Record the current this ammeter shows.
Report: 7.5 A
